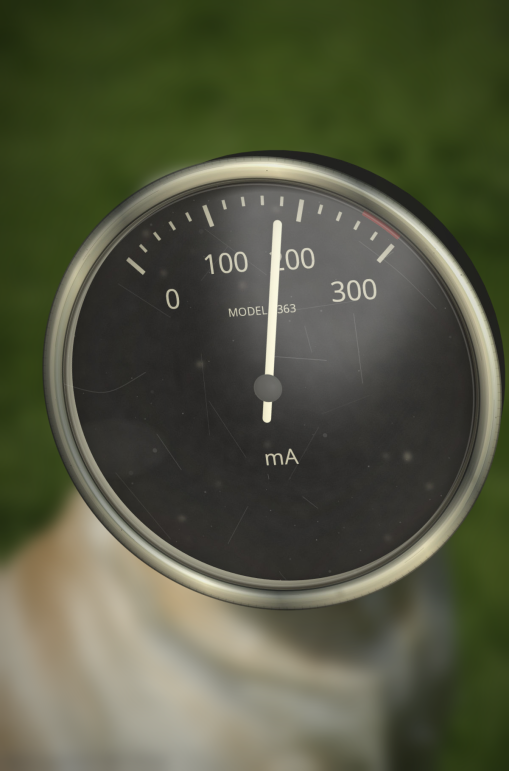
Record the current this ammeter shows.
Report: 180 mA
